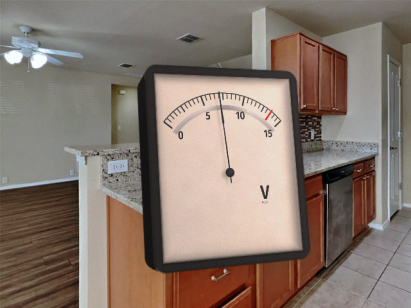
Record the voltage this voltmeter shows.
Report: 7 V
